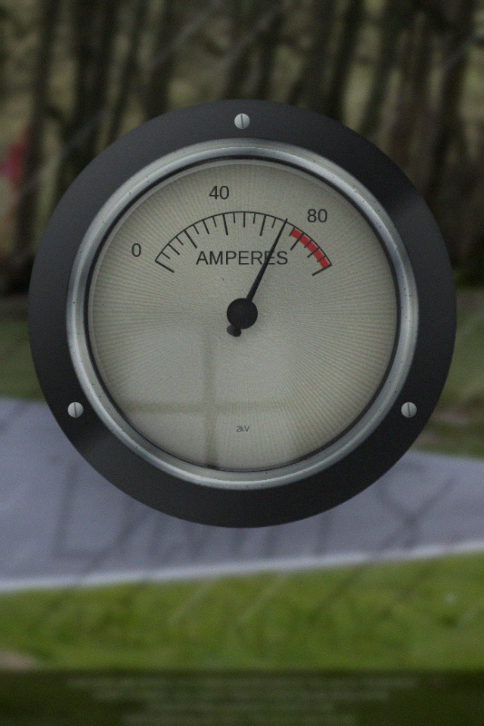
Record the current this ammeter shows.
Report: 70 A
